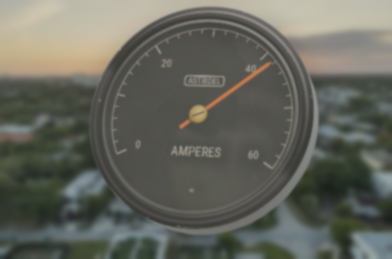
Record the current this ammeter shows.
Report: 42 A
